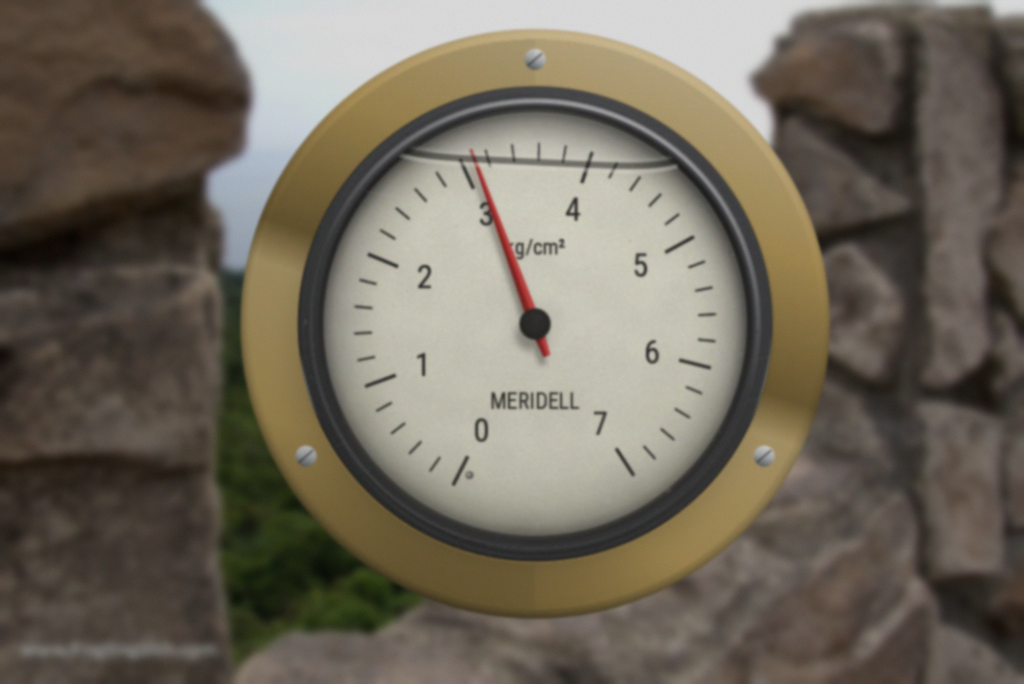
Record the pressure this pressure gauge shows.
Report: 3.1 kg/cm²
